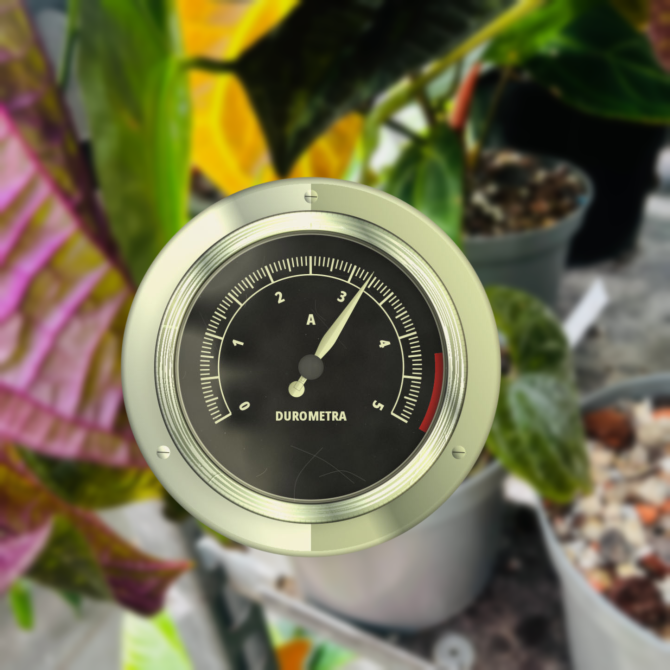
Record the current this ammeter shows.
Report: 3.2 A
